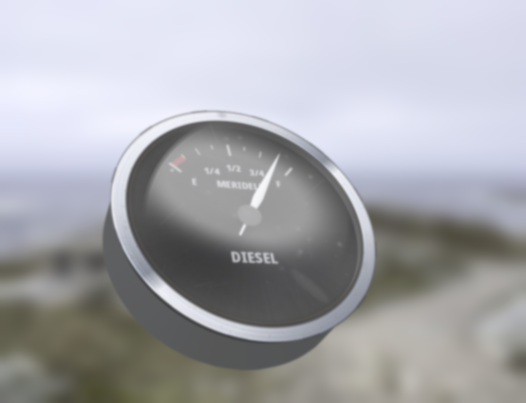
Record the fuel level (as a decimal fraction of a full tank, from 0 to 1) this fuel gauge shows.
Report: 0.875
